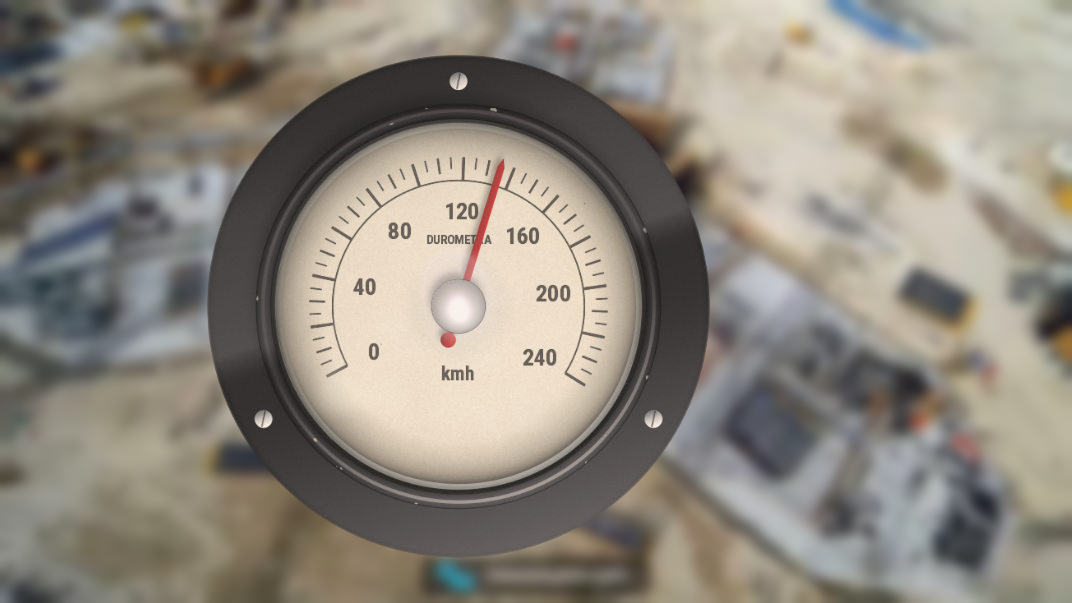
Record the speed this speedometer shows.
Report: 135 km/h
